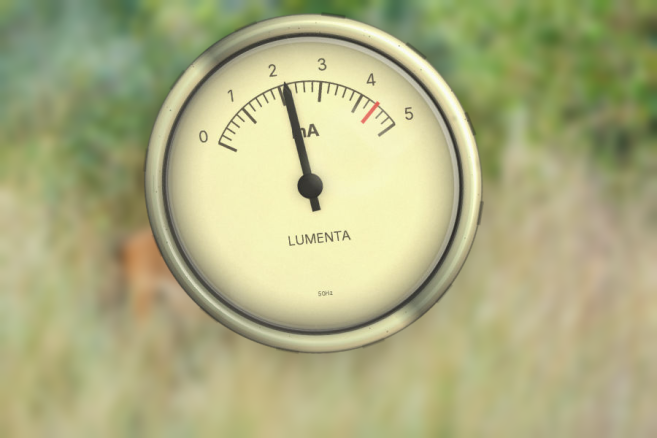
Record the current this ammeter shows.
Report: 2.2 mA
